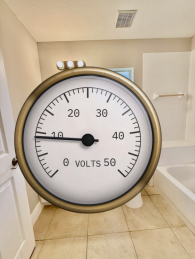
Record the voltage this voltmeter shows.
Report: 9 V
